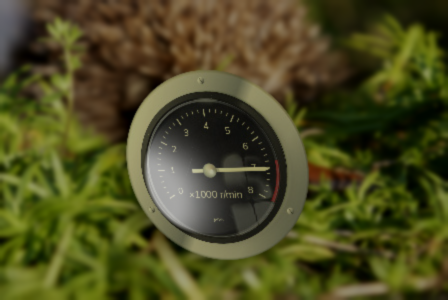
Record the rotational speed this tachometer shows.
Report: 7000 rpm
